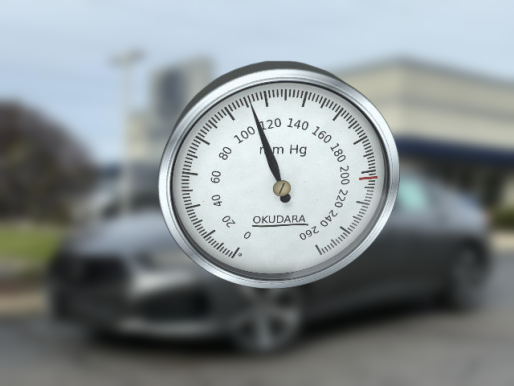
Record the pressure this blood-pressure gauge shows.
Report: 112 mmHg
